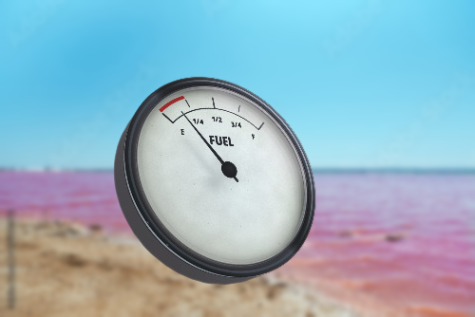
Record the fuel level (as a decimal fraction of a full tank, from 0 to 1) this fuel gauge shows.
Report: 0.125
